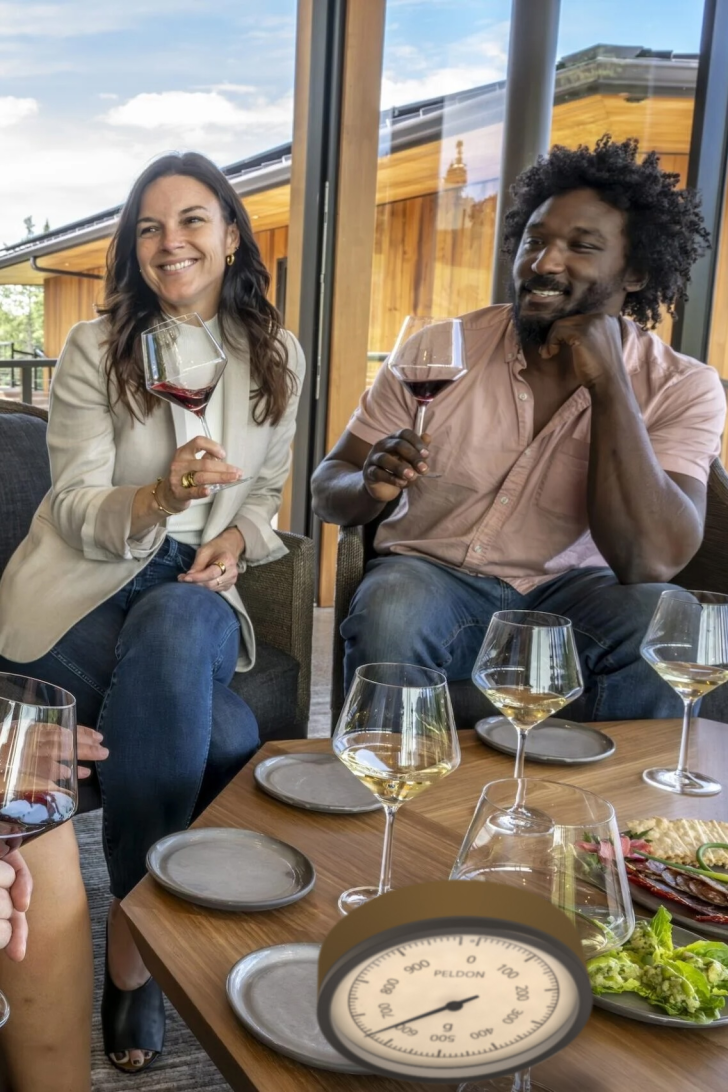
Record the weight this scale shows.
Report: 650 g
